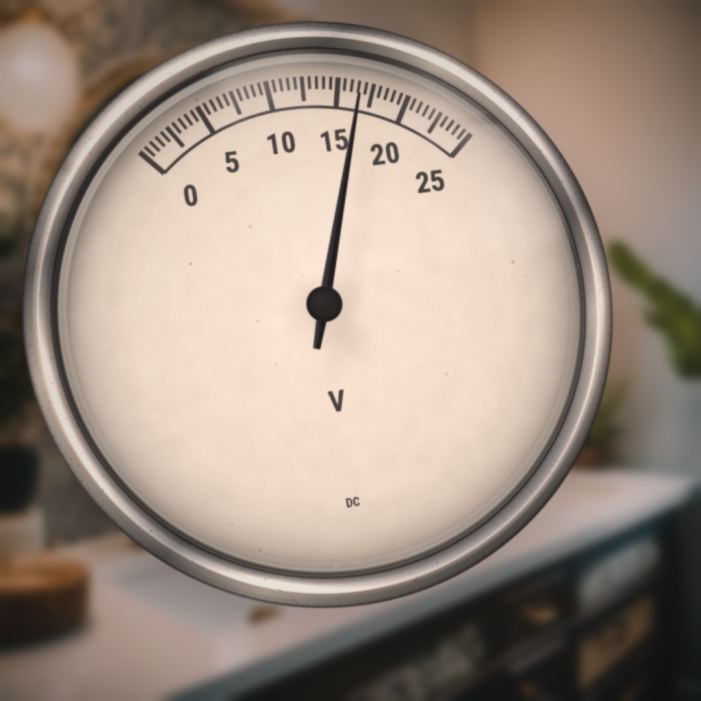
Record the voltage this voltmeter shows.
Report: 16.5 V
